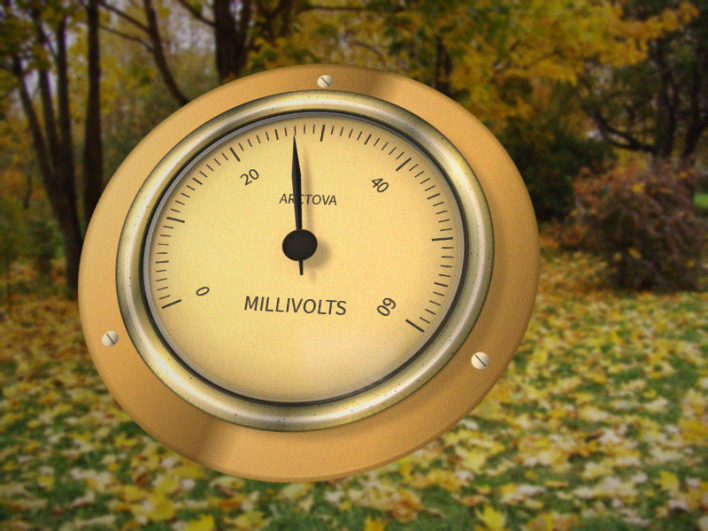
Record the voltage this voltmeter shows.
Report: 27 mV
